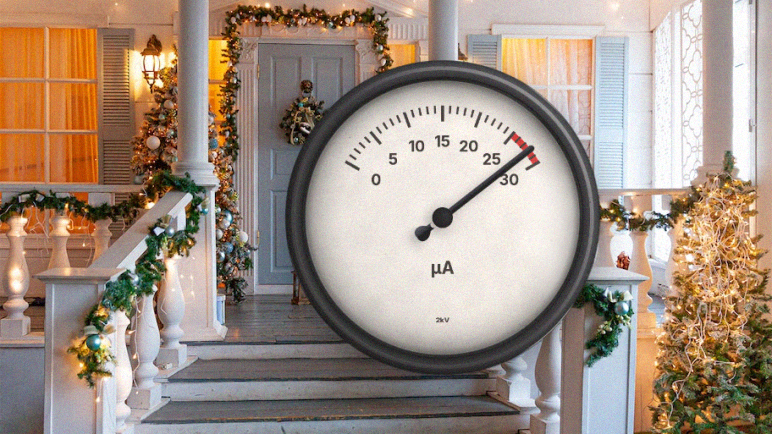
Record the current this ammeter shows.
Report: 28 µA
